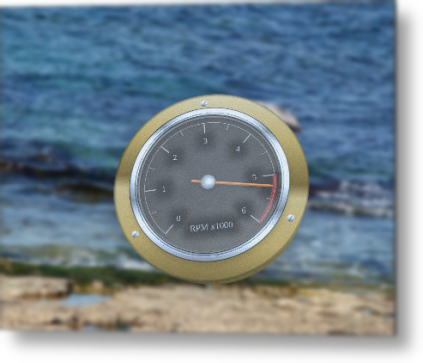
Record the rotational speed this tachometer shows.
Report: 5250 rpm
